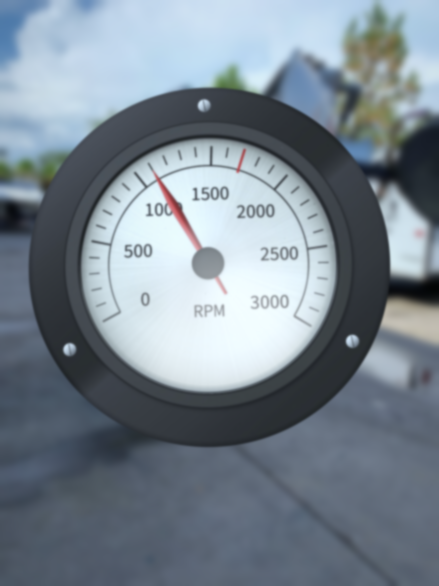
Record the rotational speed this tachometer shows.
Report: 1100 rpm
